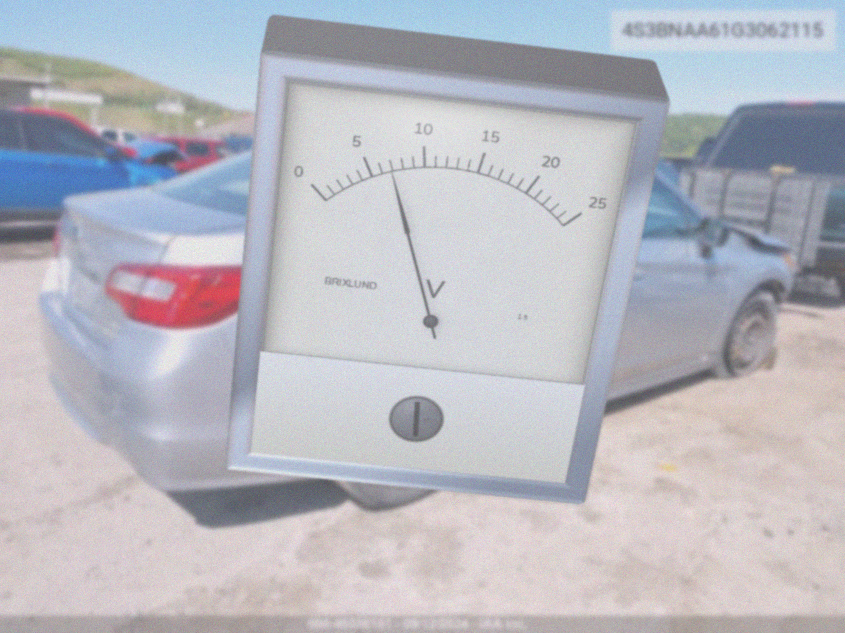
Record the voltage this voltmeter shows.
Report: 7 V
